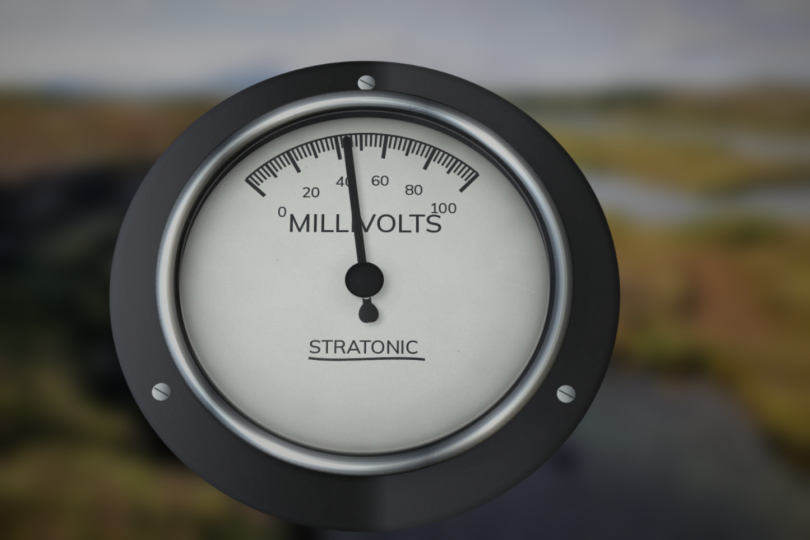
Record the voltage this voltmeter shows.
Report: 44 mV
